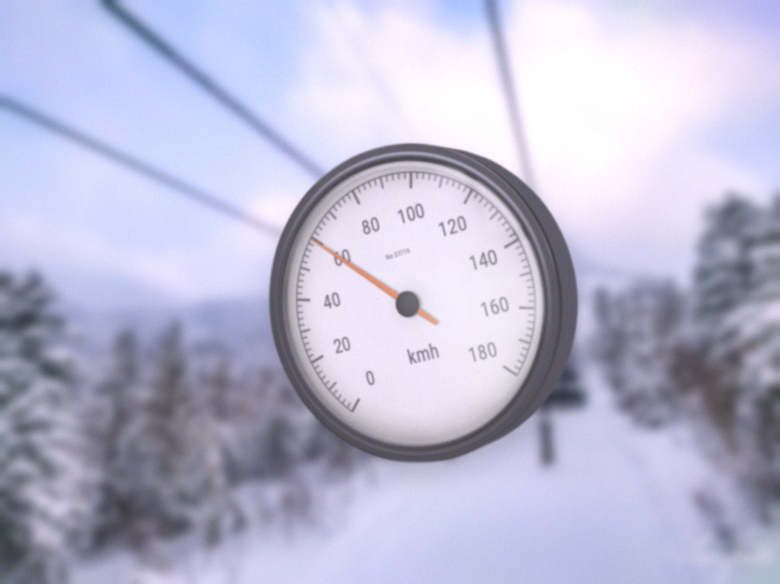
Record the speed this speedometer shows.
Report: 60 km/h
